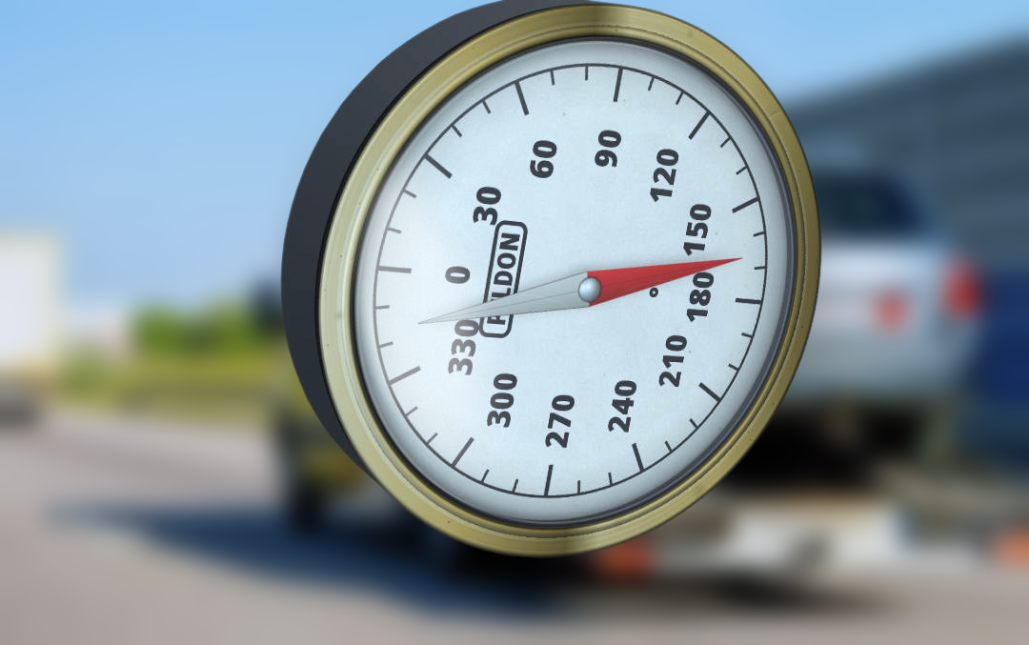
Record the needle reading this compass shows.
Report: 165 °
